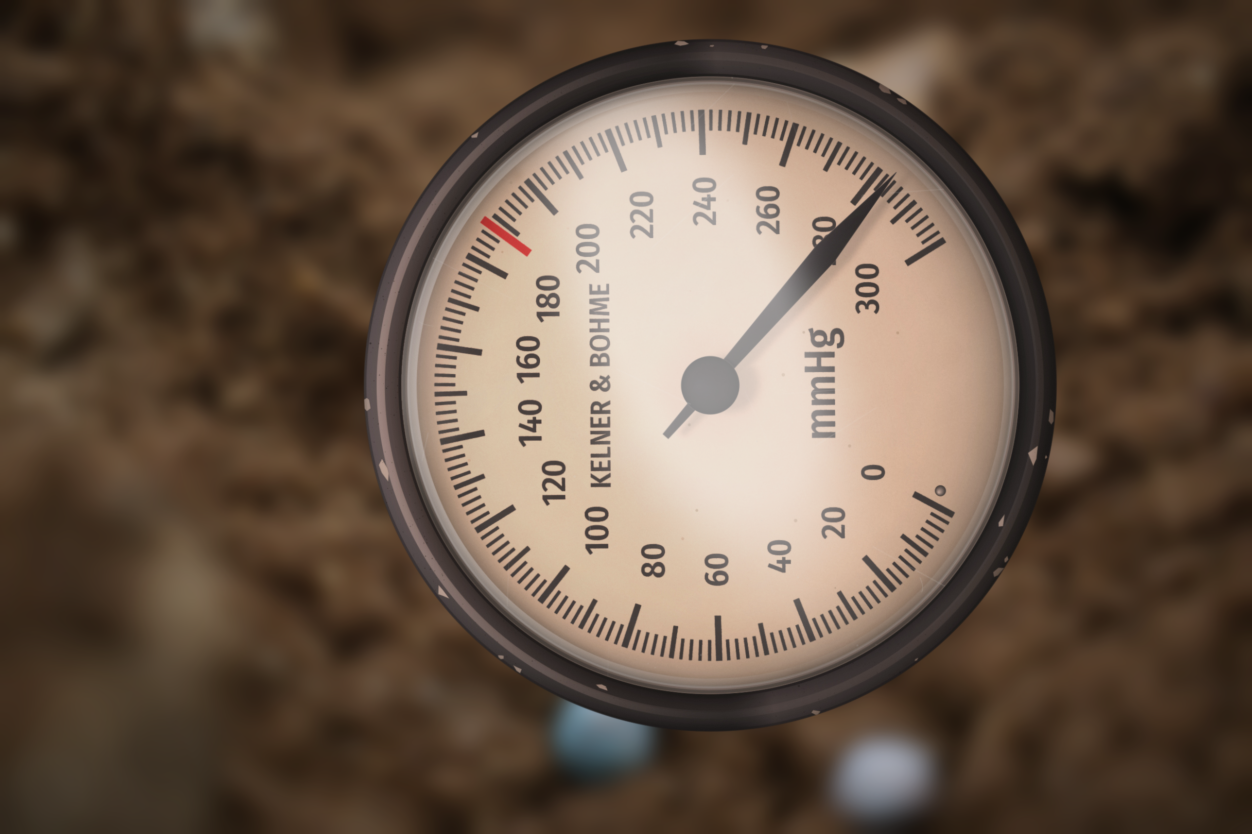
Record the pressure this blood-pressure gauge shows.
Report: 283 mmHg
